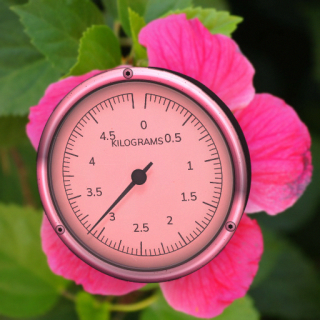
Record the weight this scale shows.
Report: 3.1 kg
